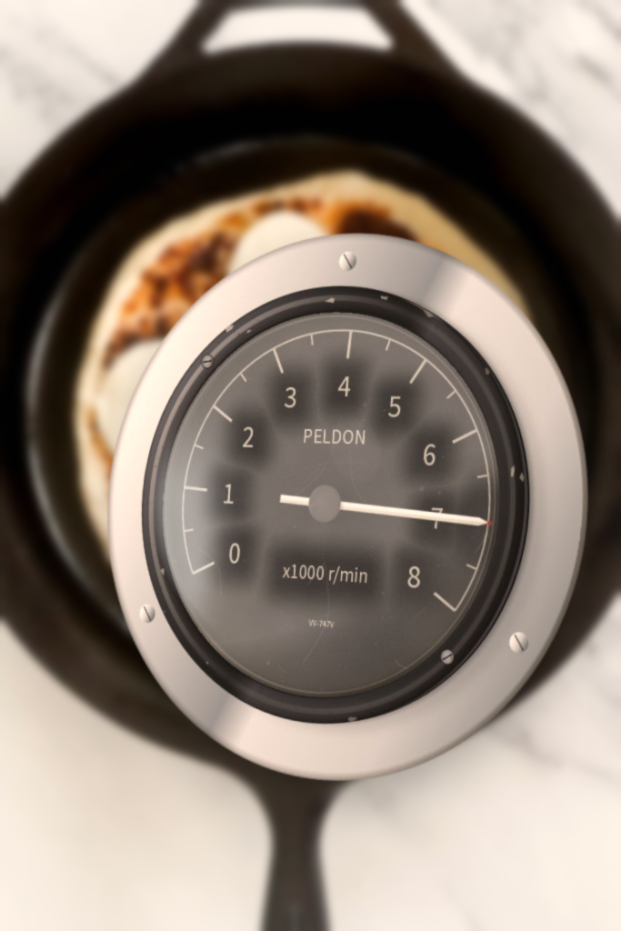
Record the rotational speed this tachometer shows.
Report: 7000 rpm
